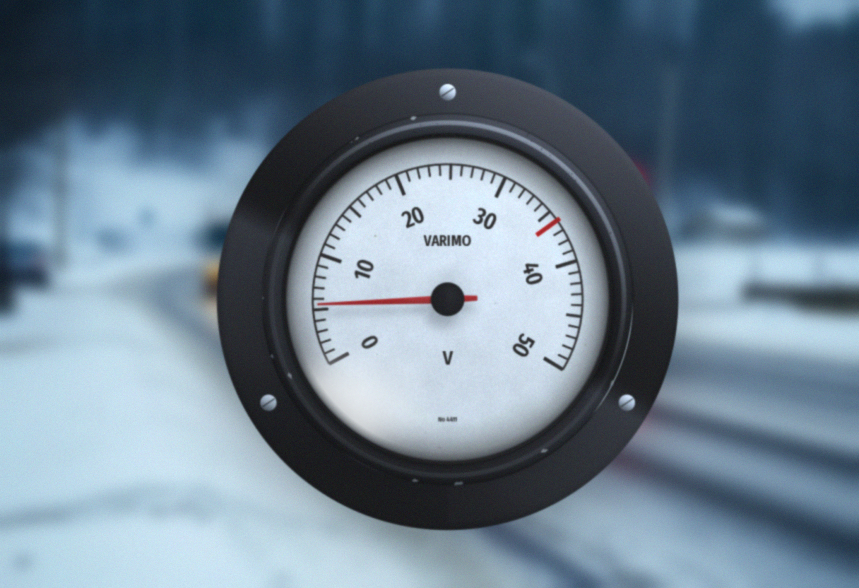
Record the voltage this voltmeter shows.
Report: 5.5 V
